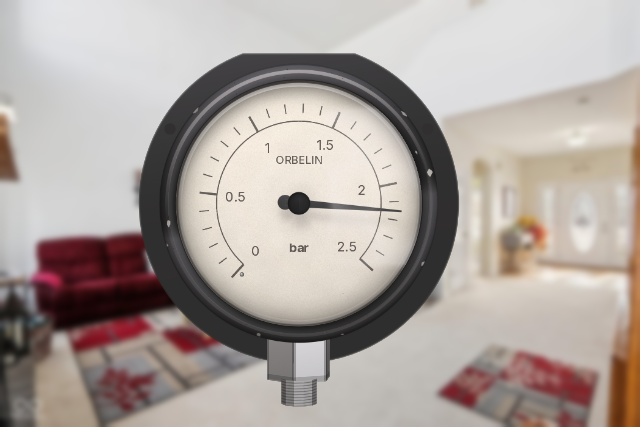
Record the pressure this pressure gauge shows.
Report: 2.15 bar
